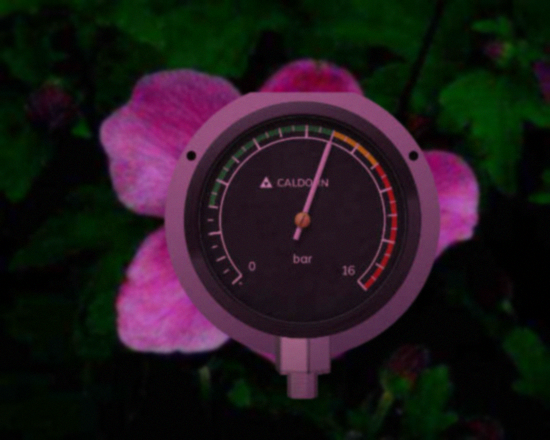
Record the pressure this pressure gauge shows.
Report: 9 bar
